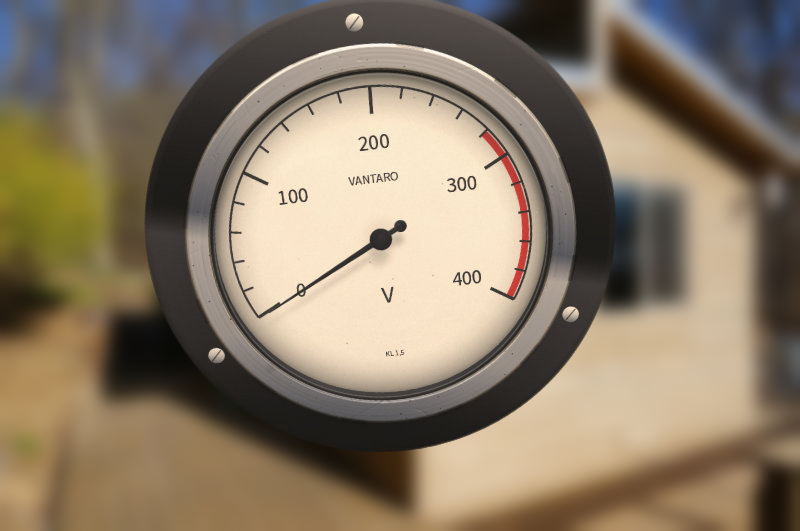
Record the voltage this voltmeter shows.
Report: 0 V
